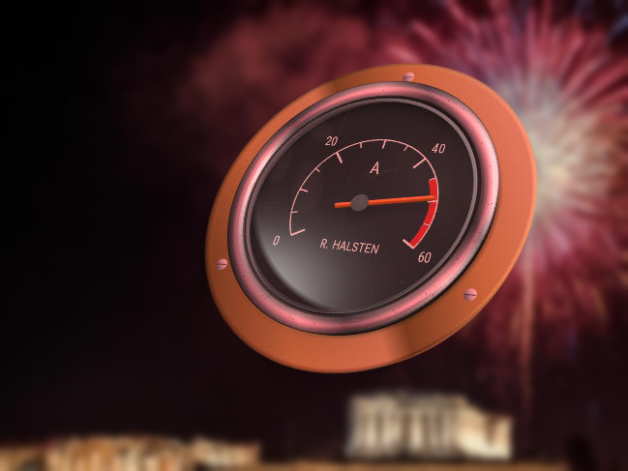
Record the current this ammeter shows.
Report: 50 A
